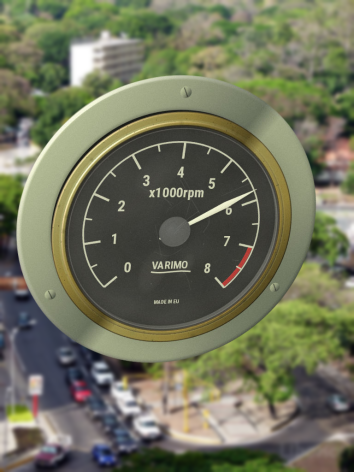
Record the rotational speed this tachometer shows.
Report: 5750 rpm
